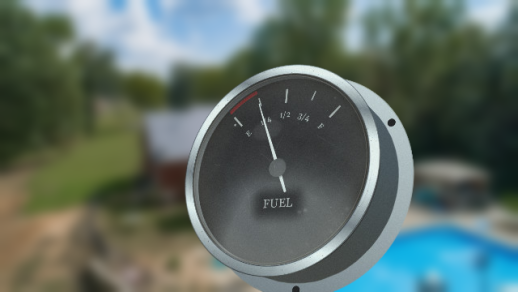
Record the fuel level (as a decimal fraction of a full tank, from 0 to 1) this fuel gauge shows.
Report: 0.25
